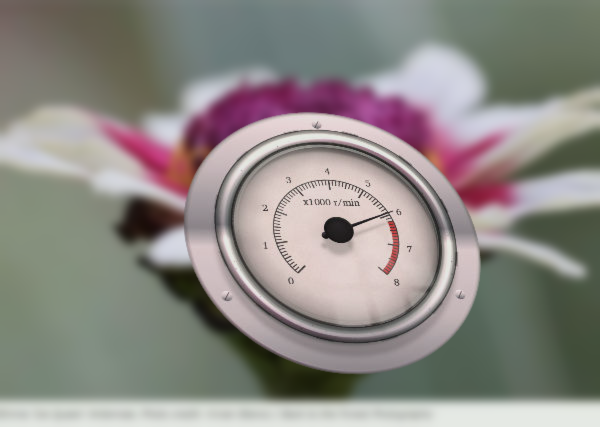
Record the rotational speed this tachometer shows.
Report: 6000 rpm
